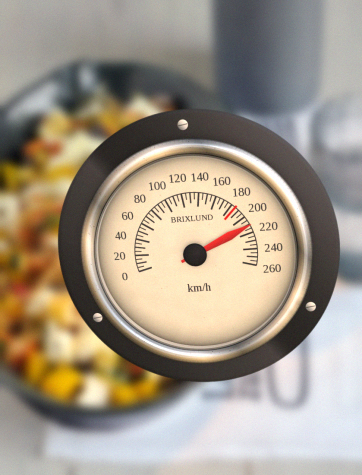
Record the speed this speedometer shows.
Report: 210 km/h
